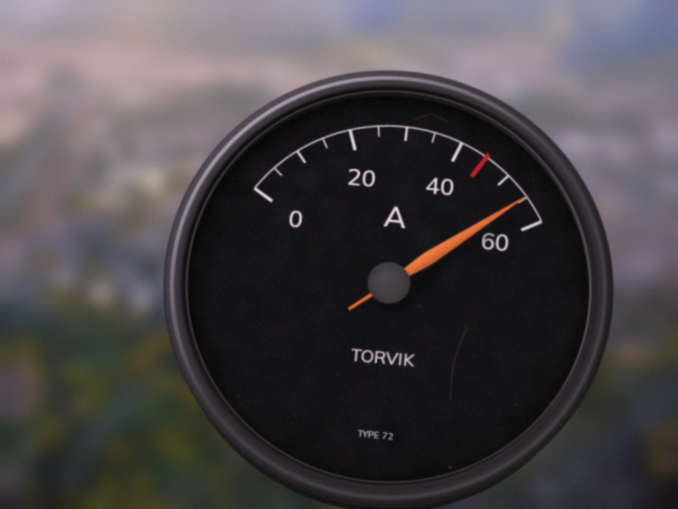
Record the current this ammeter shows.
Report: 55 A
